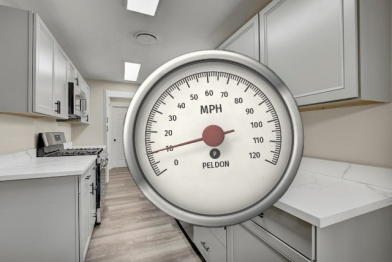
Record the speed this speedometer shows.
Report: 10 mph
